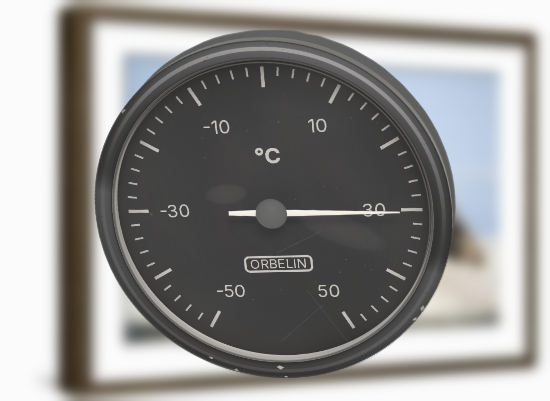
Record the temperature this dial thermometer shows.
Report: 30 °C
